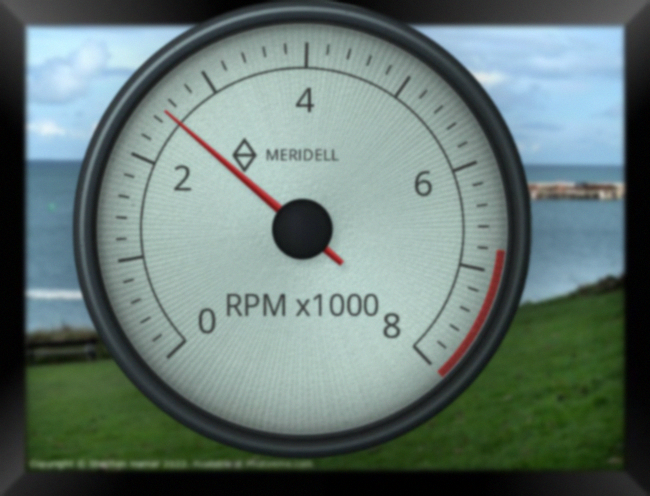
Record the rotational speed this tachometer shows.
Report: 2500 rpm
